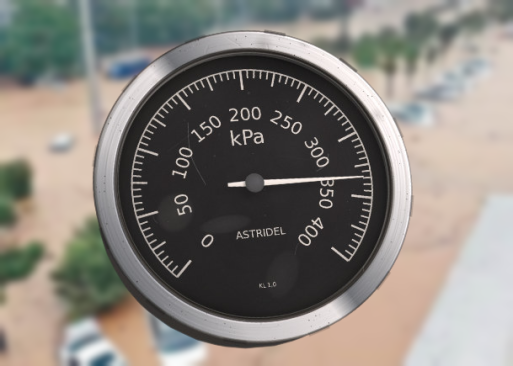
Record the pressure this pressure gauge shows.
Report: 335 kPa
